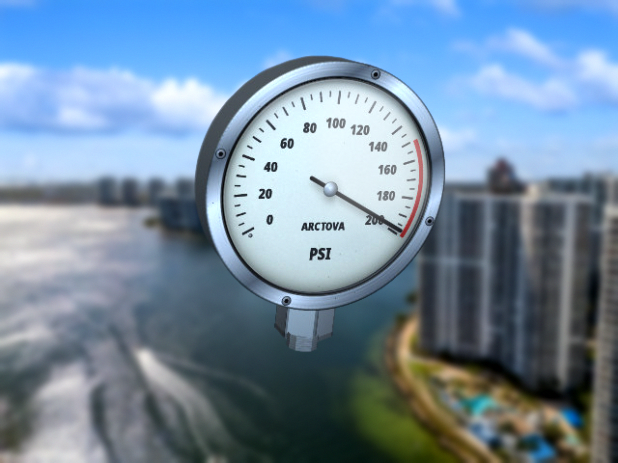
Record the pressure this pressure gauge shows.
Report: 197.5 psi
